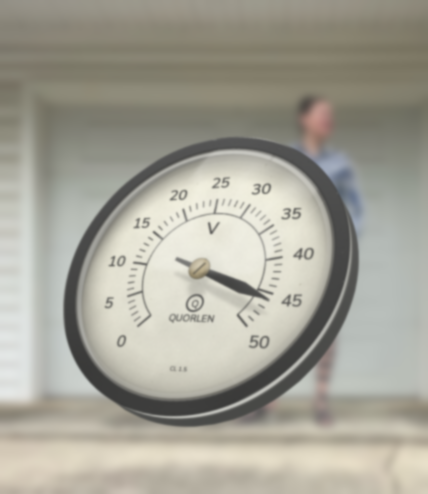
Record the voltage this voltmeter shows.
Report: 46 V
